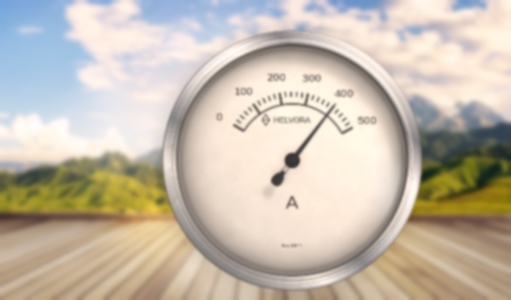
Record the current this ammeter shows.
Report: 400 A
